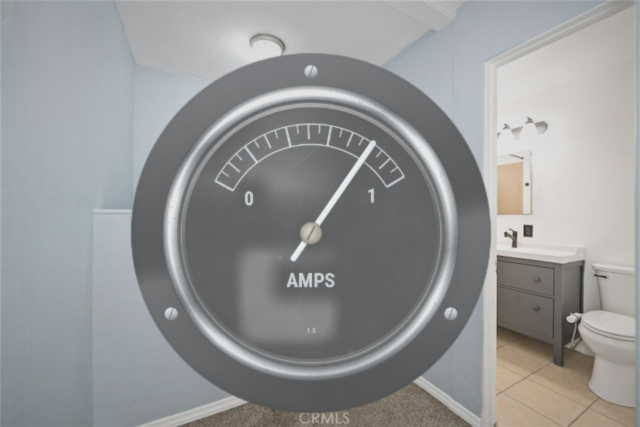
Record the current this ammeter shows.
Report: 0.8 A
